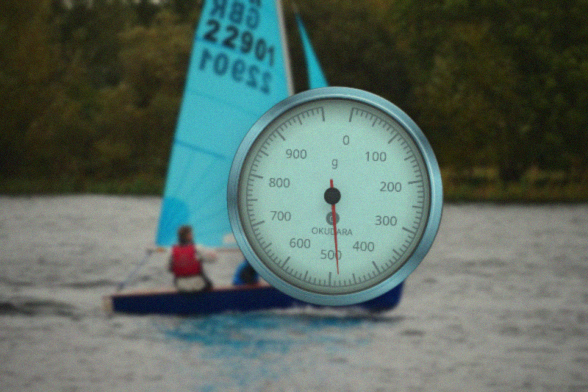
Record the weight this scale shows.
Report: 480 g
